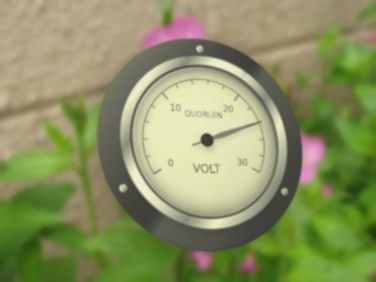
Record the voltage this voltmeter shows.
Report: 24 V
